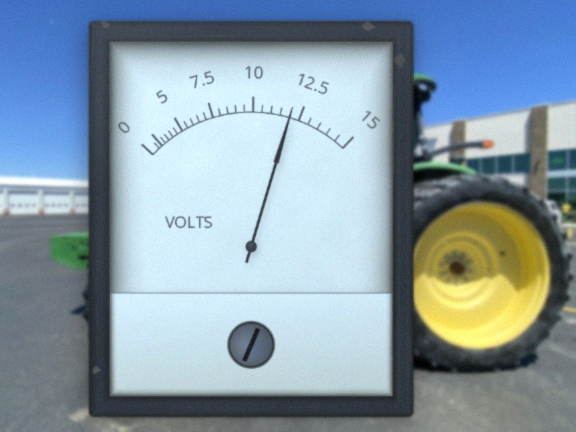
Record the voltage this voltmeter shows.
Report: 12 V
